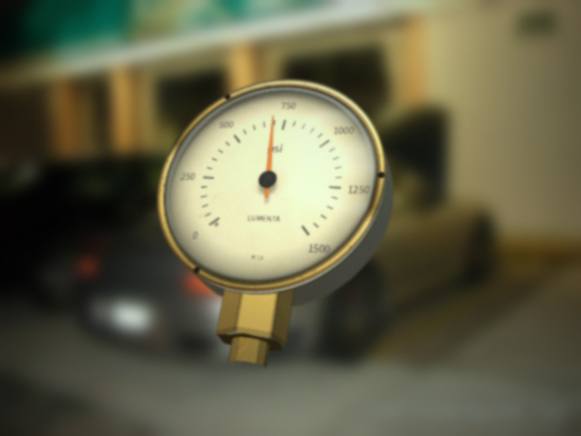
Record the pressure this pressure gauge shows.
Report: 700 psi
